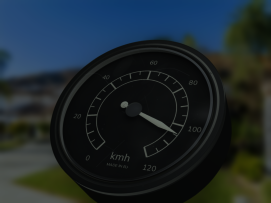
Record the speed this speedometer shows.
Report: 105 km/h
